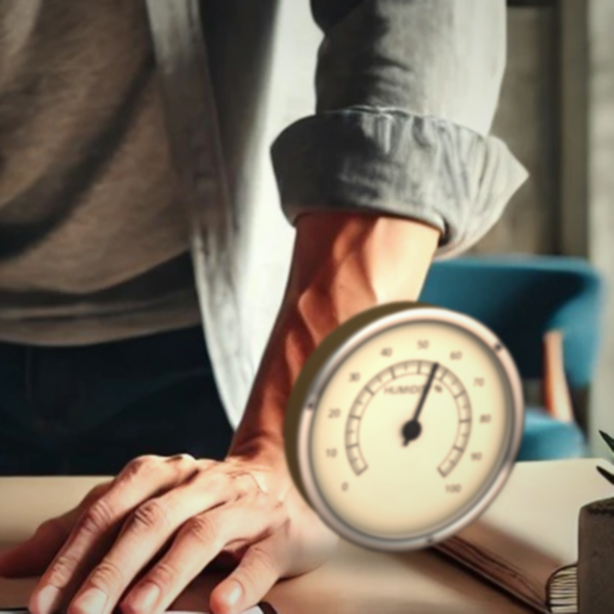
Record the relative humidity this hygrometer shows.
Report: 55 %
